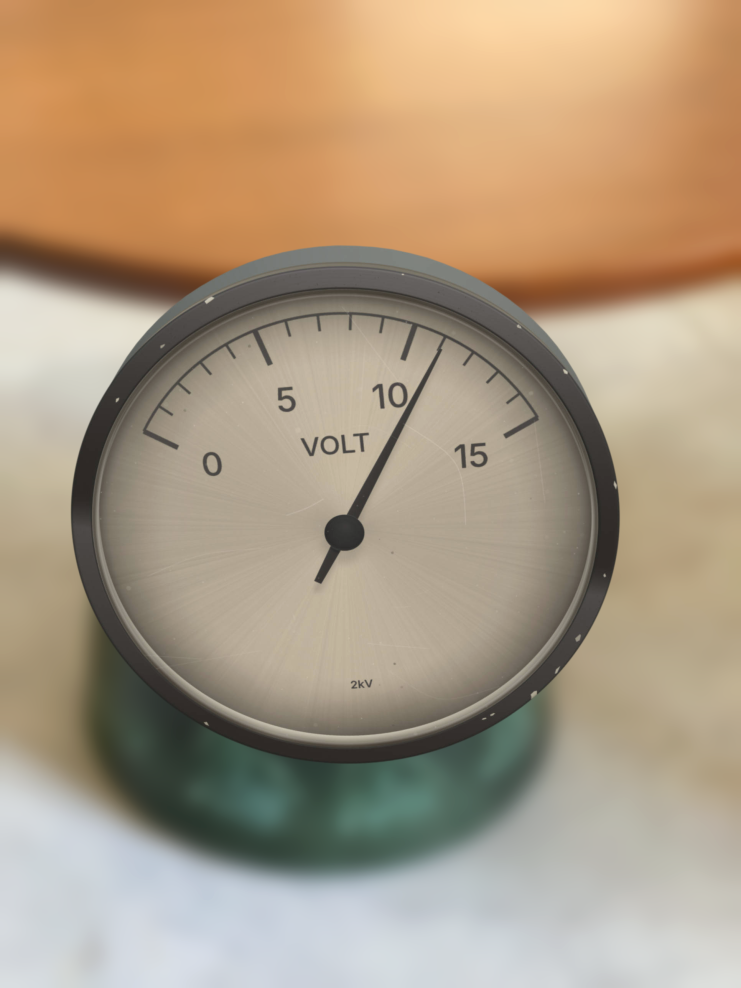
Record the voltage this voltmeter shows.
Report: 11 V
